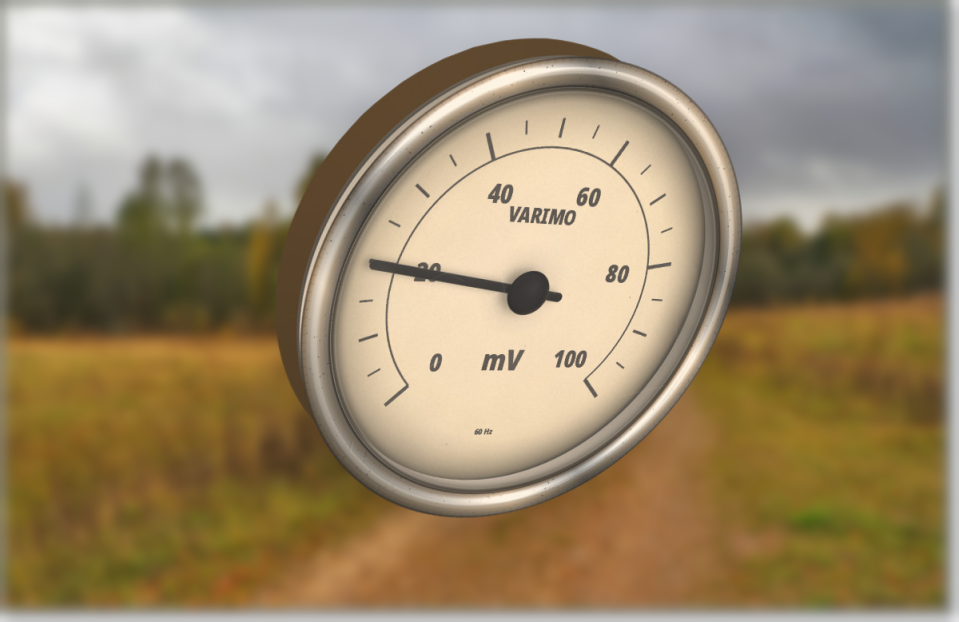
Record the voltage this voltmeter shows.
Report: 20 mV
